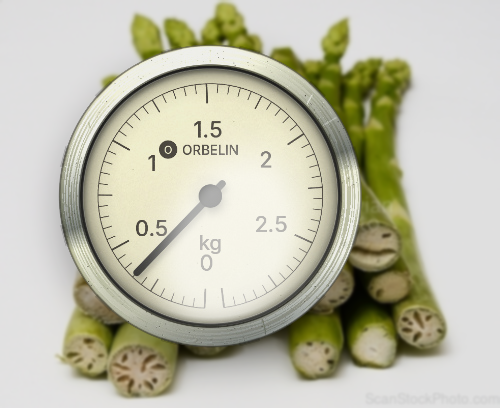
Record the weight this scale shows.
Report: 0.35 kg
